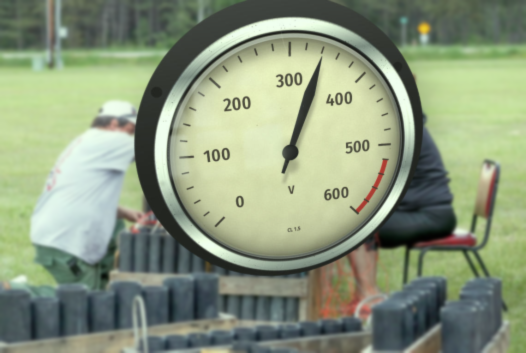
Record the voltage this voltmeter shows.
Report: 340 V
